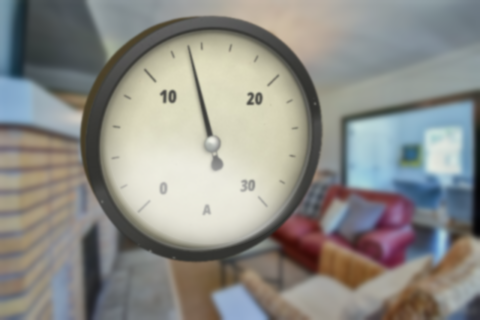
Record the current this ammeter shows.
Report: 13 A
